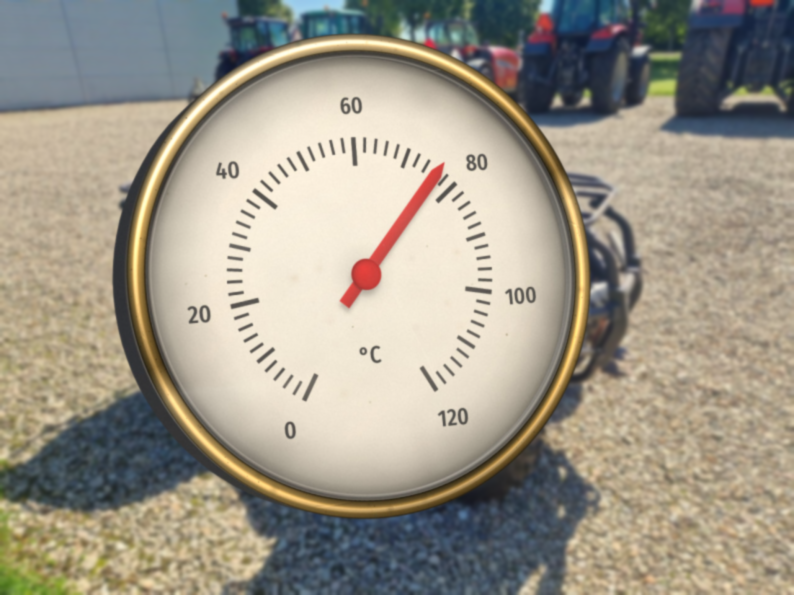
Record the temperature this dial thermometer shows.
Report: 76 °C
